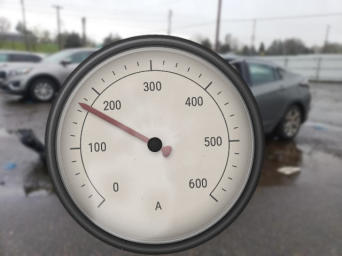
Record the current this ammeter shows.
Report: 170 A
